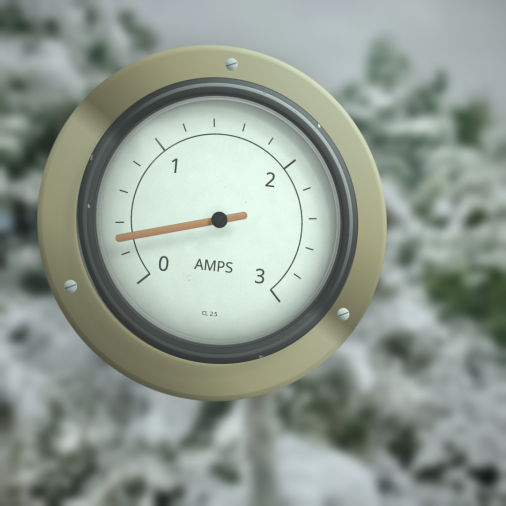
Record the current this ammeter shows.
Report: 0.3 A
